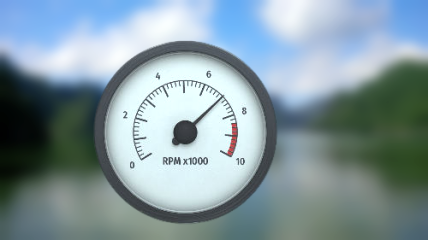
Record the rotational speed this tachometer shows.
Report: 7000 rpm
